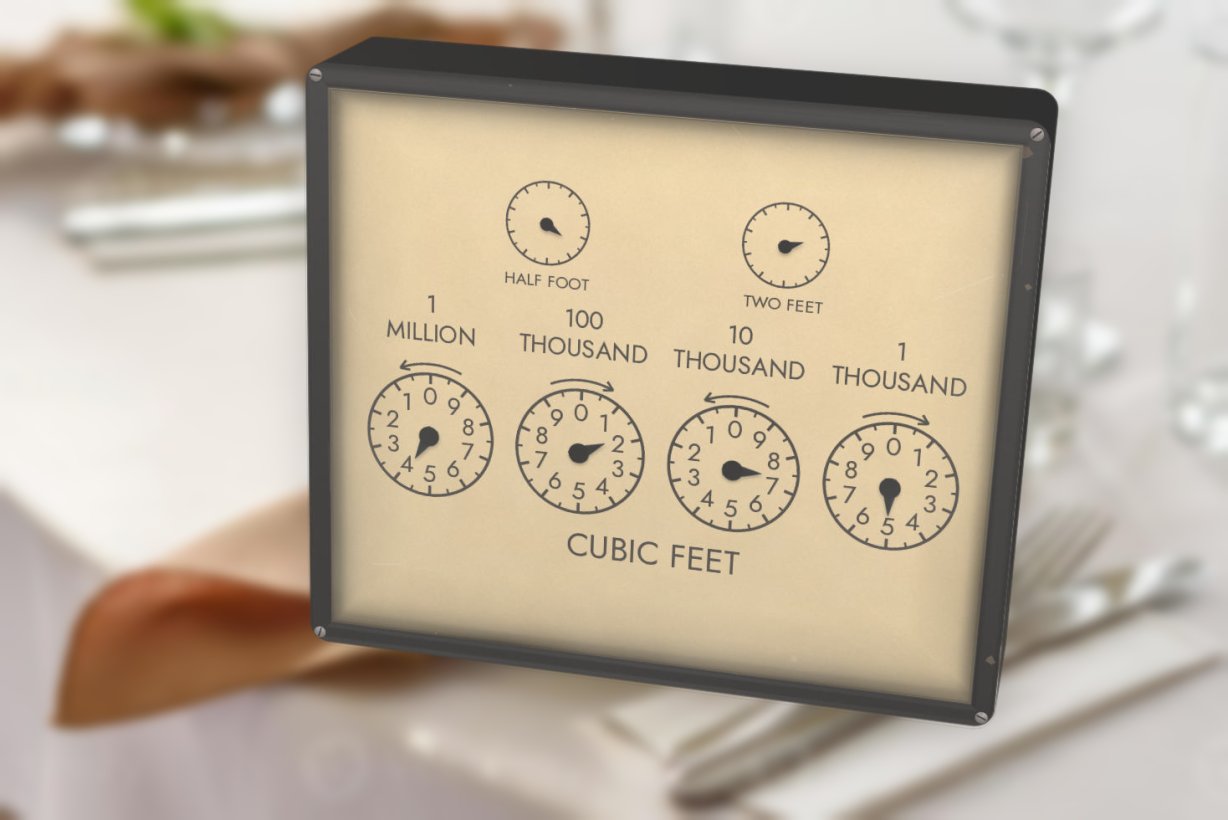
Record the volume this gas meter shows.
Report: 417500 ft³
